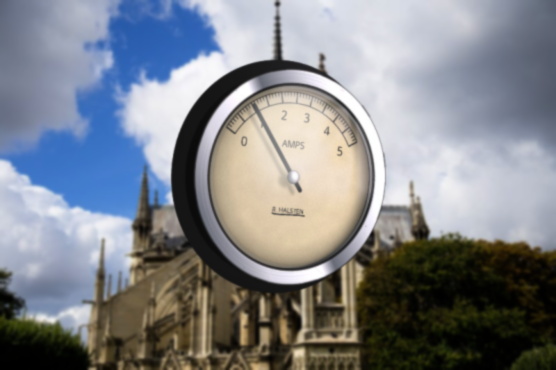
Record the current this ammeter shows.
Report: 1 A
